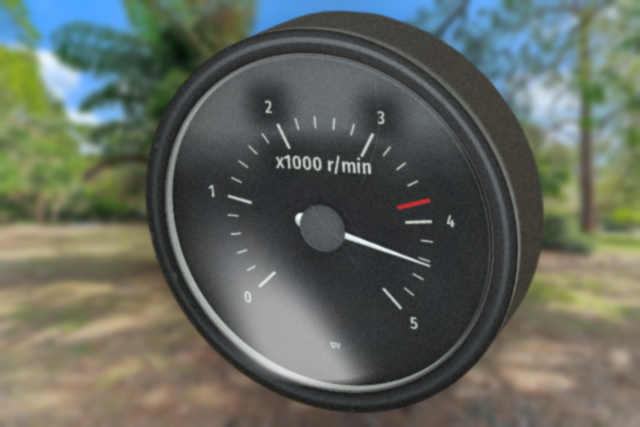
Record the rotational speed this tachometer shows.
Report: 4400 rpm
